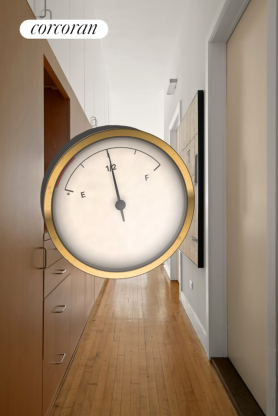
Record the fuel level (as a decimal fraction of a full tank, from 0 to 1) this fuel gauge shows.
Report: 0.5
